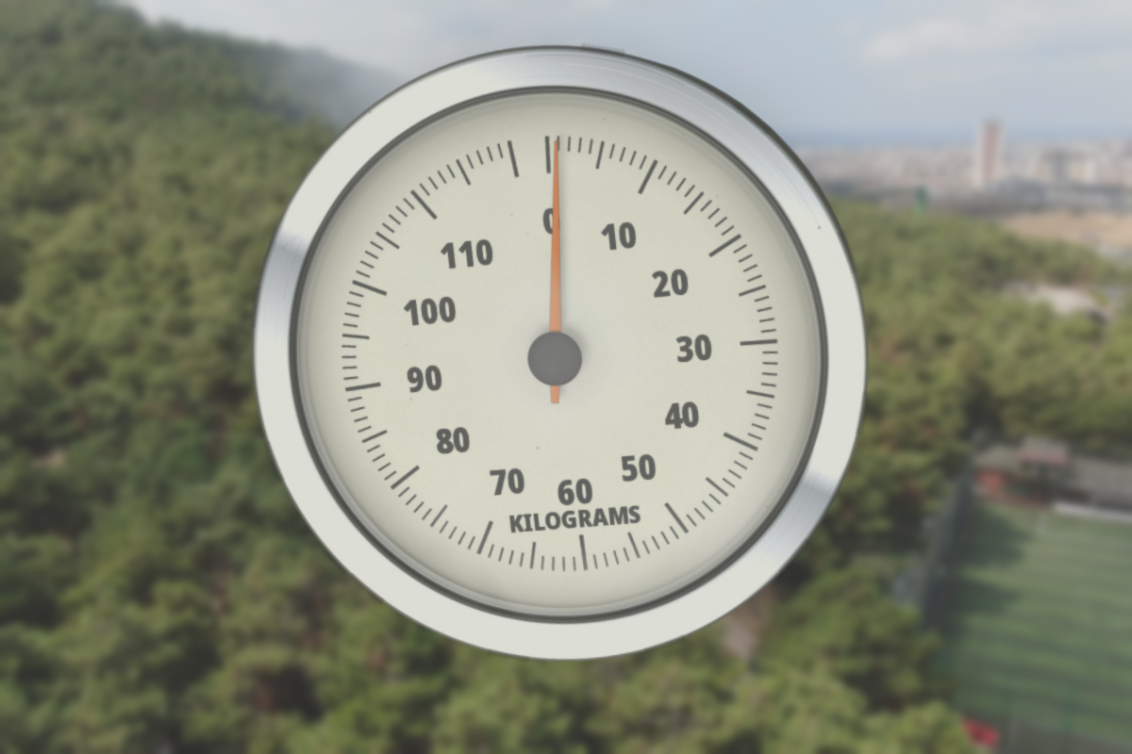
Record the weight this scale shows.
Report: 1 kg
